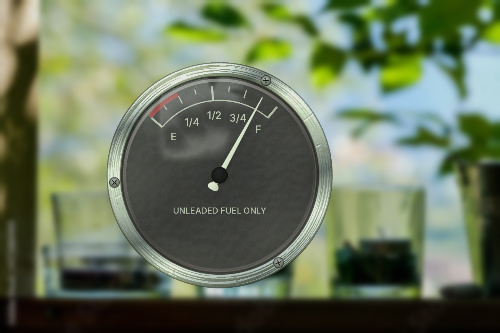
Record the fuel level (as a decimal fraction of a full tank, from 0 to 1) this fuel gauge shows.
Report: 0.875
